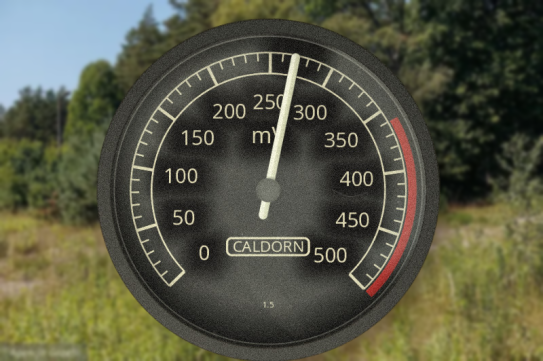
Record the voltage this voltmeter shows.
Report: 270 mV
